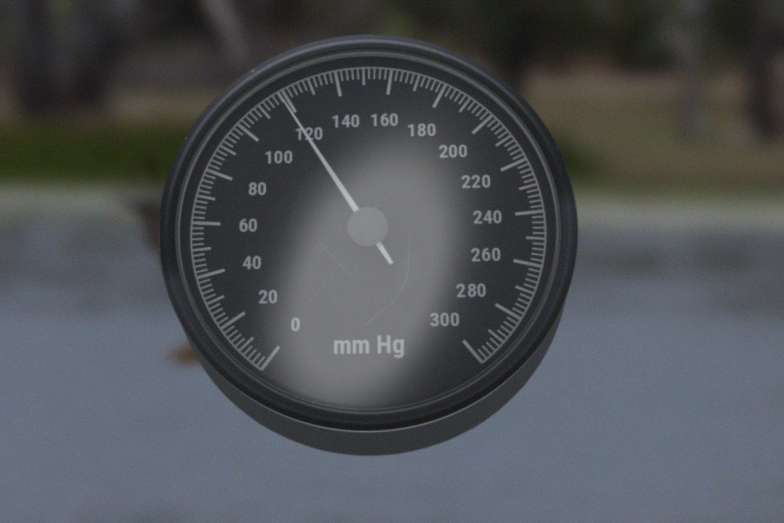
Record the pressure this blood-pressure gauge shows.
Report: 118 mmHg
